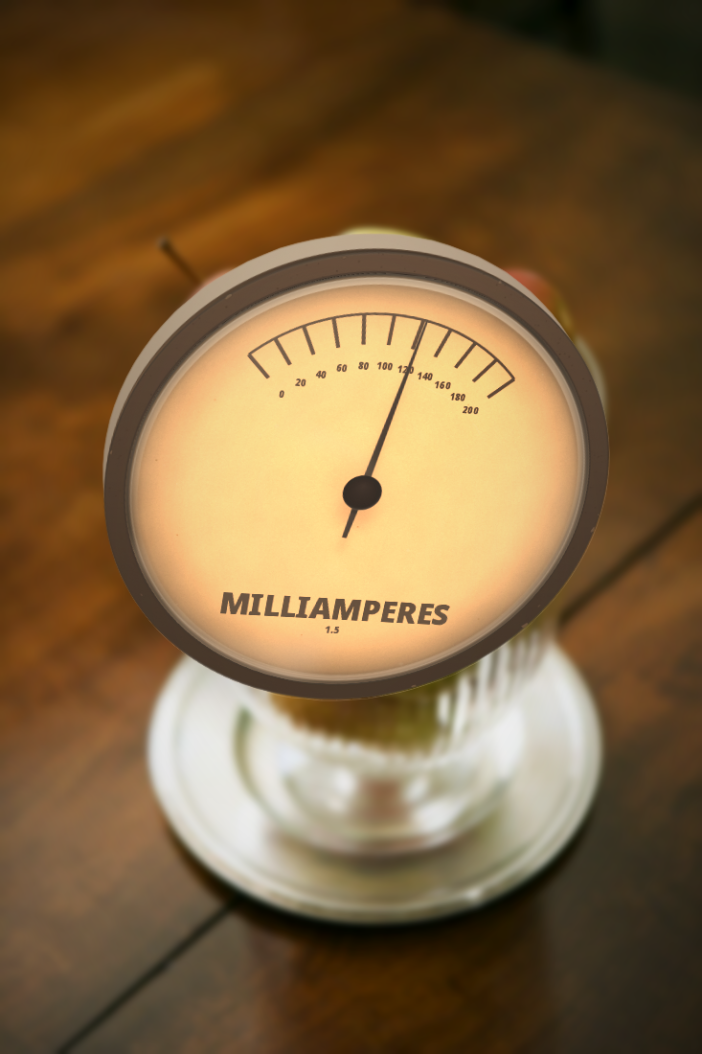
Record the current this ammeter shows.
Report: 120 mA
